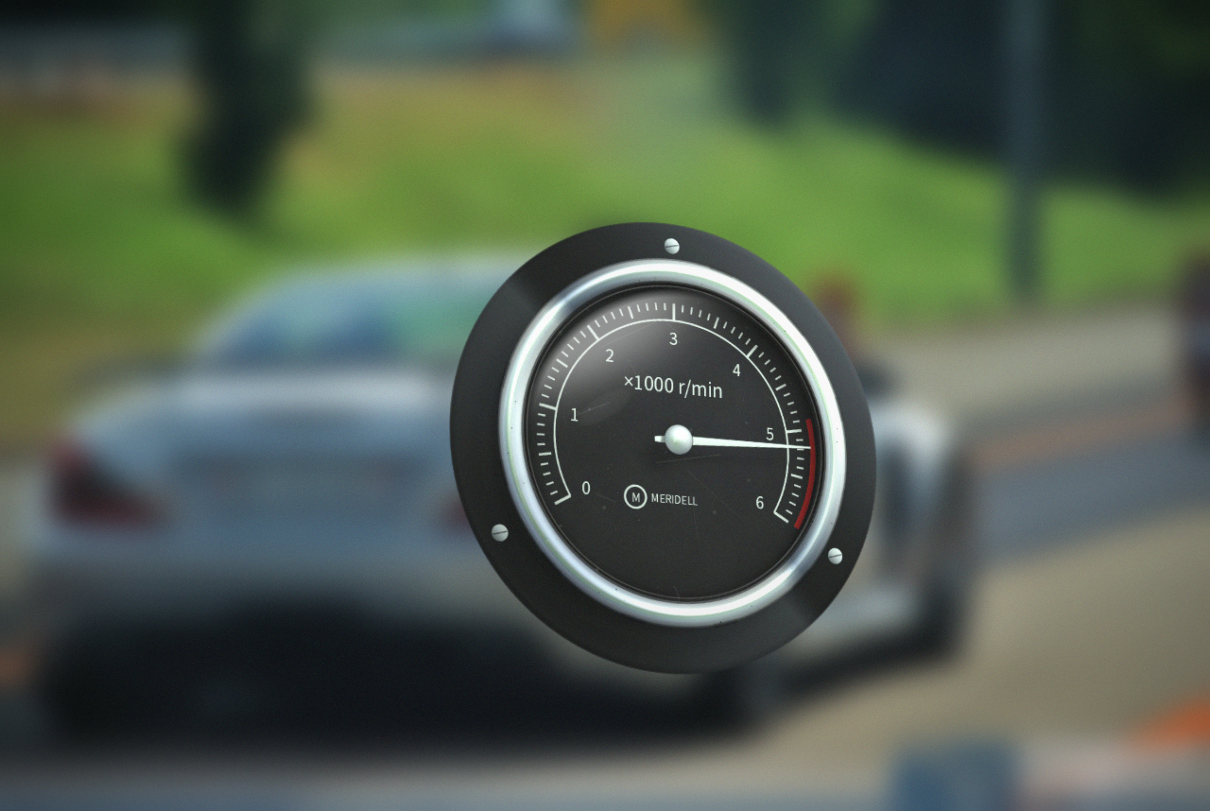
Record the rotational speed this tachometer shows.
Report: 5200 rpm
